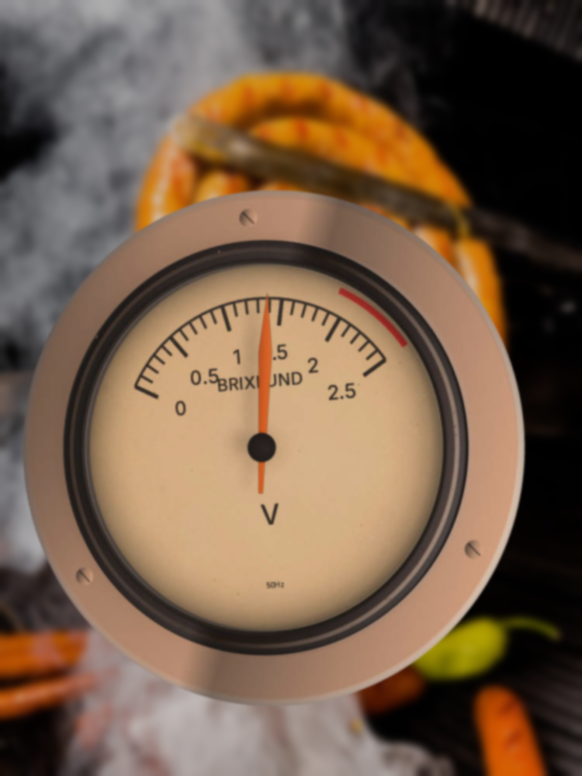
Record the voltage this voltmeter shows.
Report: 1.4 V
